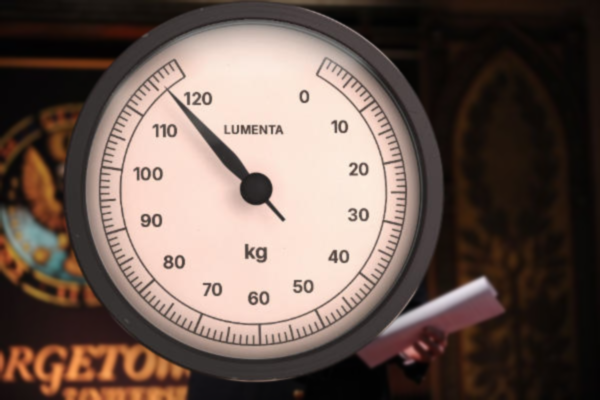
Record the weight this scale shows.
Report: 116 kg
